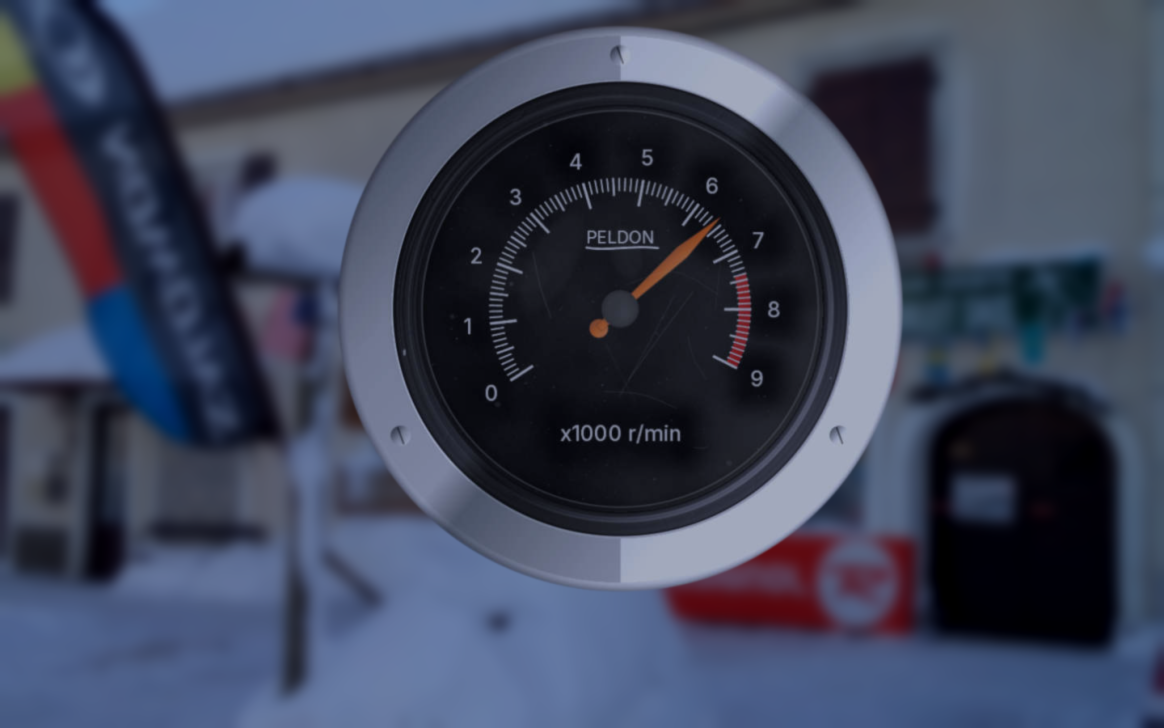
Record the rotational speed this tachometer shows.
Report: 6400 rpm
